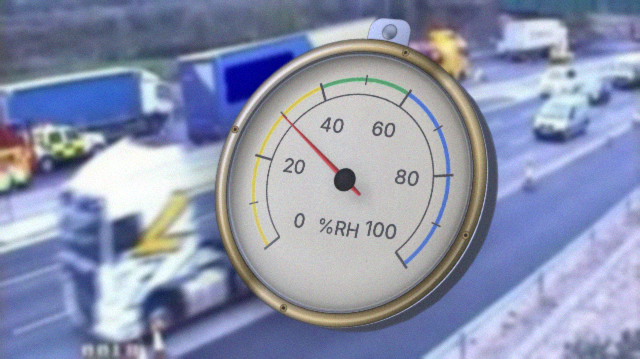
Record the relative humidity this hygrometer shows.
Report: 30 %
